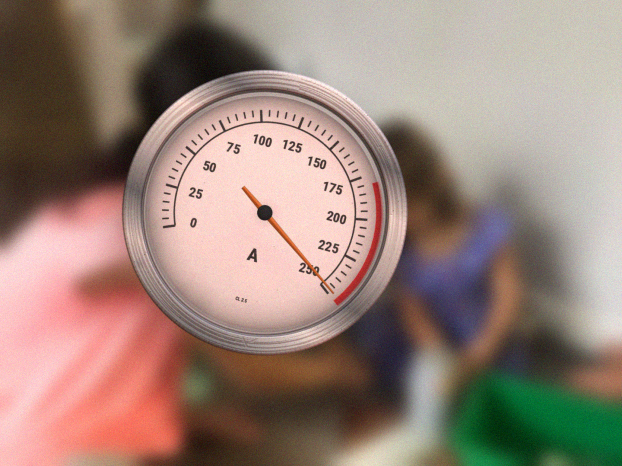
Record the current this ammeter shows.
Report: 247.5 A
